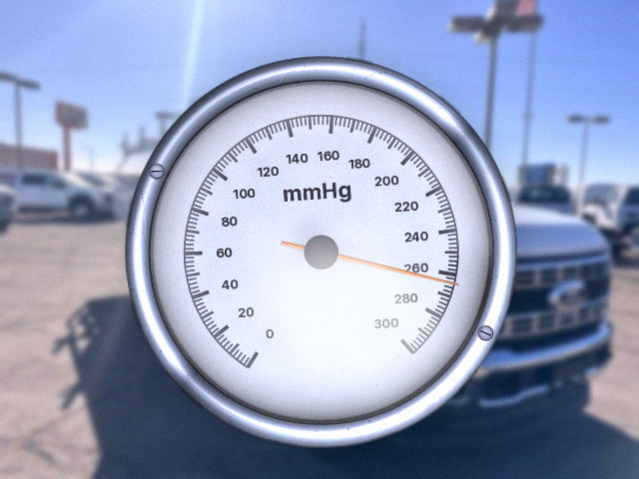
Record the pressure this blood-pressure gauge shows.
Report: 264 mmHg
